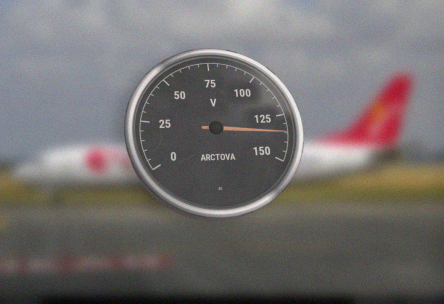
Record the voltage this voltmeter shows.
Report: 135 V
